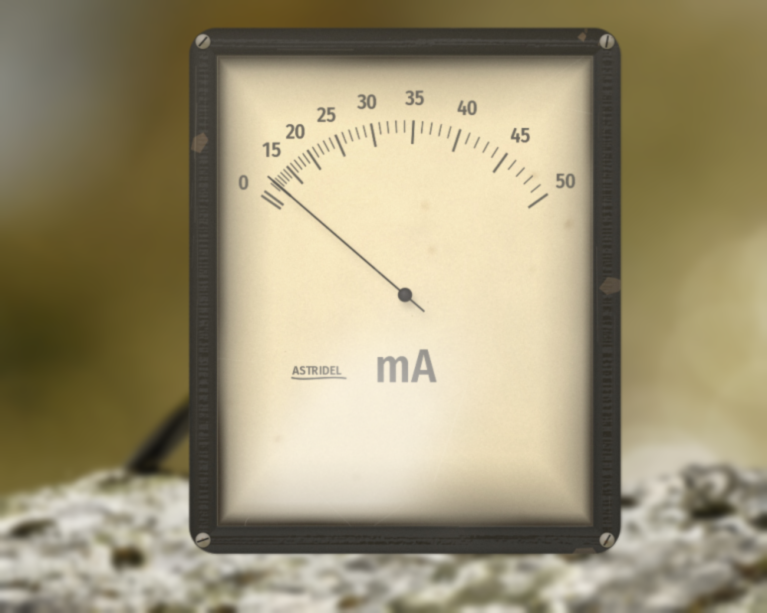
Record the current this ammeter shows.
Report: 10 mA
